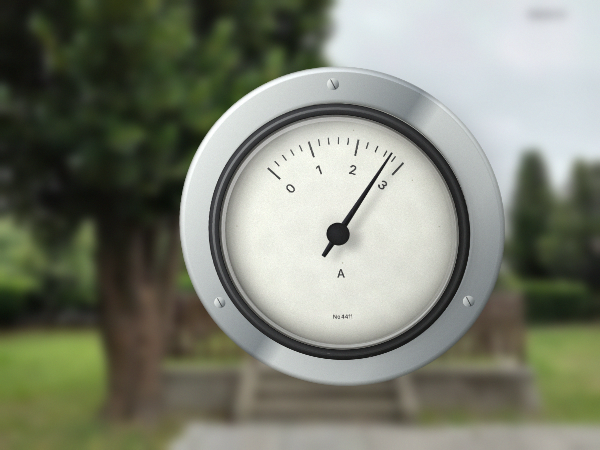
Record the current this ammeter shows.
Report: 2.7 A
